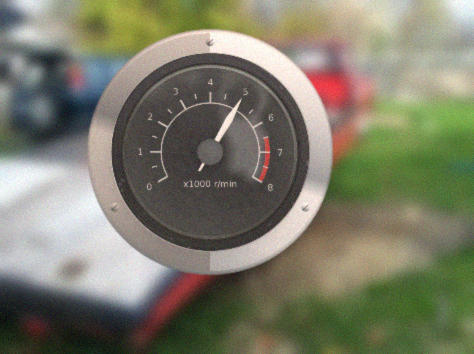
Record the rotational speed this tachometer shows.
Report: 5000 rpm
